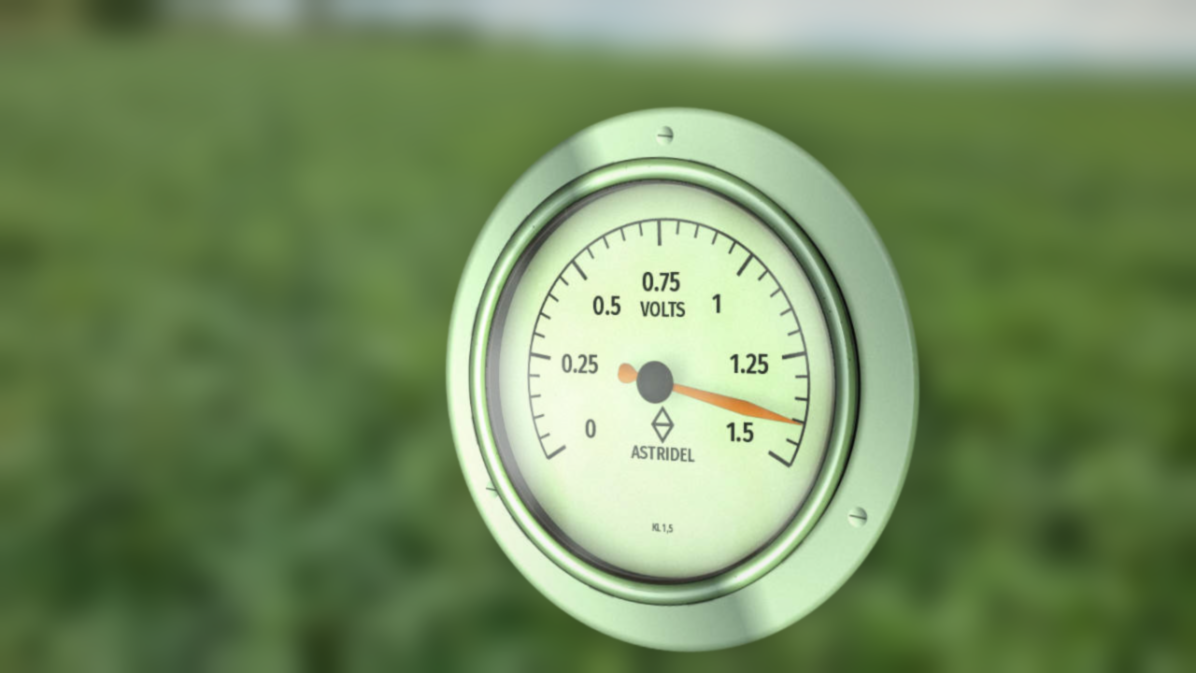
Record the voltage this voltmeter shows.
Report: 1.4 V
